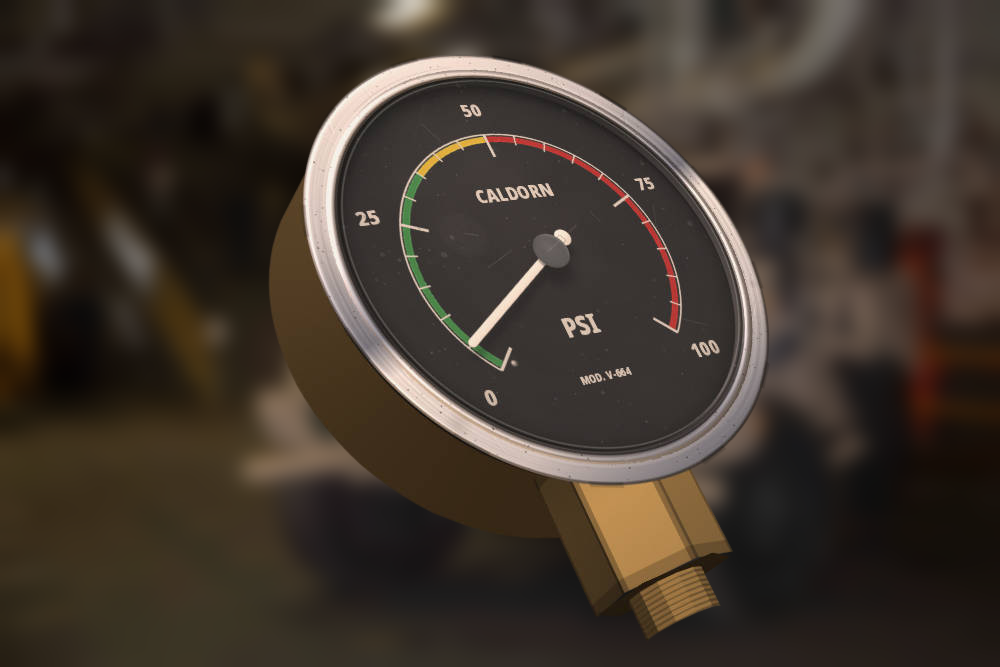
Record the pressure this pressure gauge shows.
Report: 5 psi
